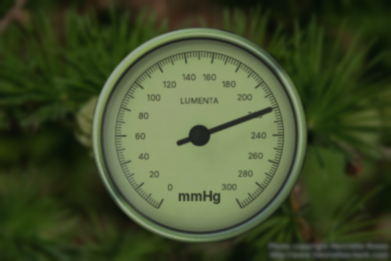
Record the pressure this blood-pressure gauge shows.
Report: 220 mmHg
